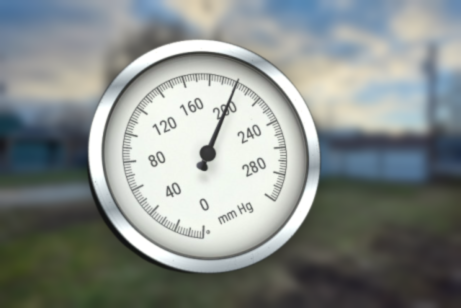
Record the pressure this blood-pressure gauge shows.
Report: 200 mmHg
